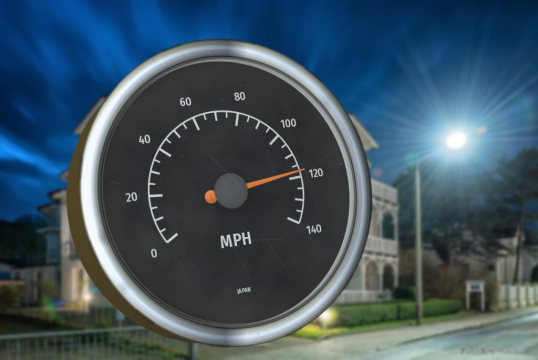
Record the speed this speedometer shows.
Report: 117.5 mph
